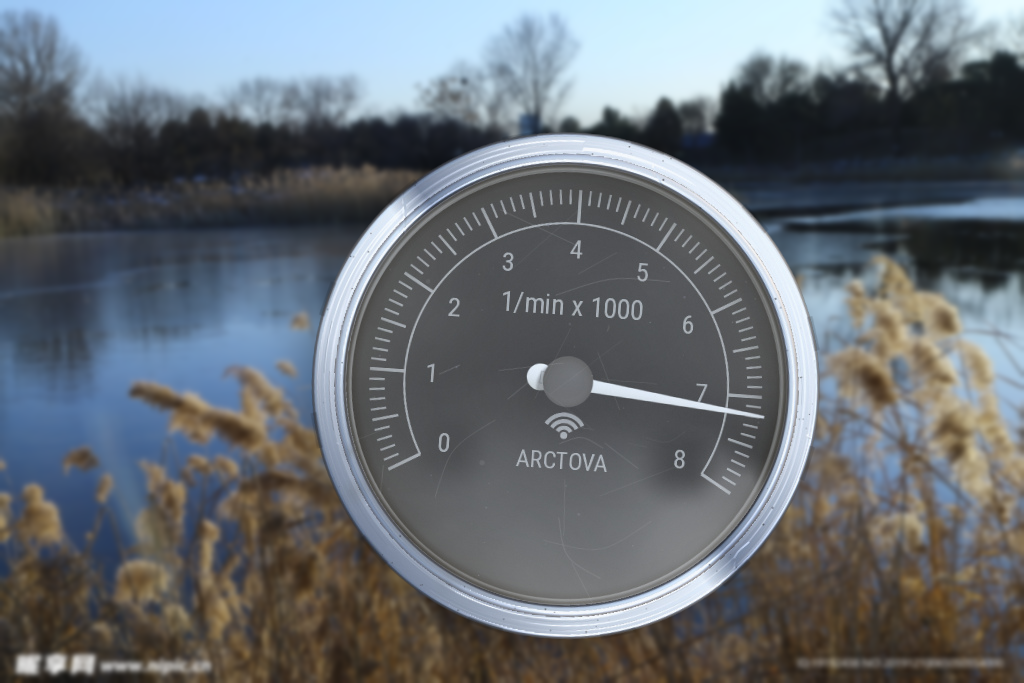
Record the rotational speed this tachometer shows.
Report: 7200 rpm
